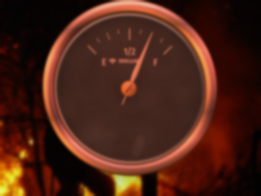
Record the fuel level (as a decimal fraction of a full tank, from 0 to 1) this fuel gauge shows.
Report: 0.75
